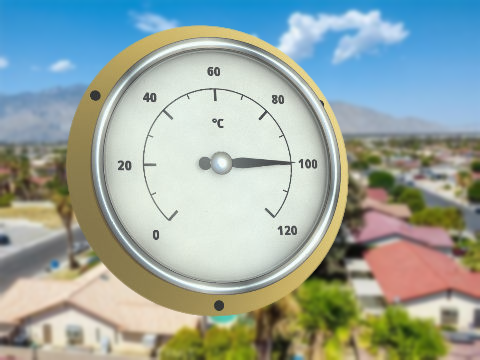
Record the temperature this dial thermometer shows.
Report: 100 °C
